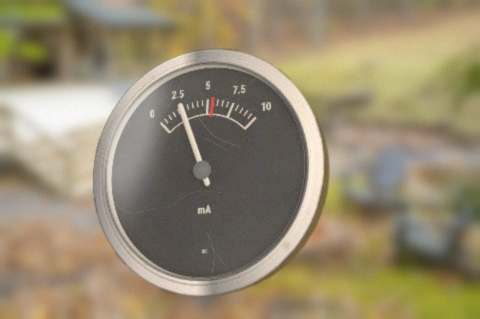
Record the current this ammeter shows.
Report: 2.5 mA
